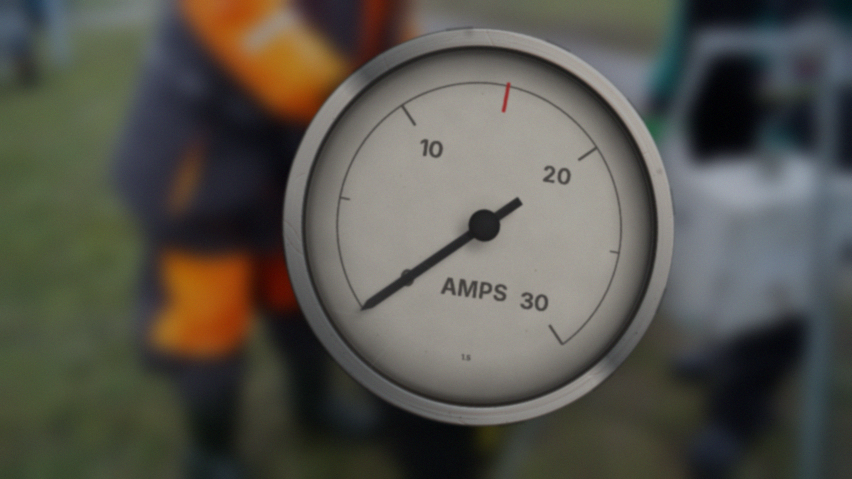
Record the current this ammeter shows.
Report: 0 A
